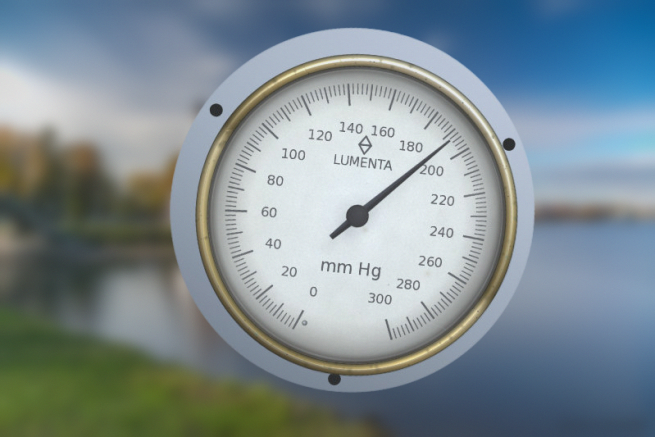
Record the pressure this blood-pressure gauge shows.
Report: 192 mmHg
